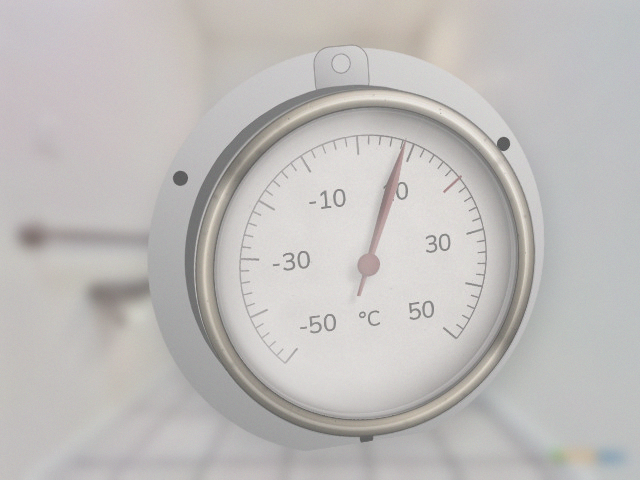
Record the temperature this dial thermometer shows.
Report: 8 °C
